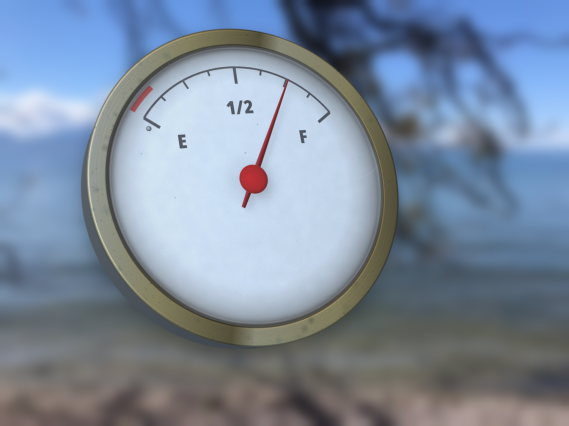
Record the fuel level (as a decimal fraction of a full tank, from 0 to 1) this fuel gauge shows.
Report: 0.75
